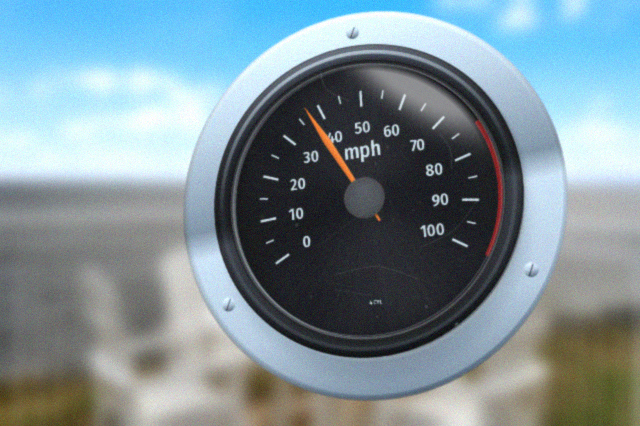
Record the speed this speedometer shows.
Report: 37.5 mph
